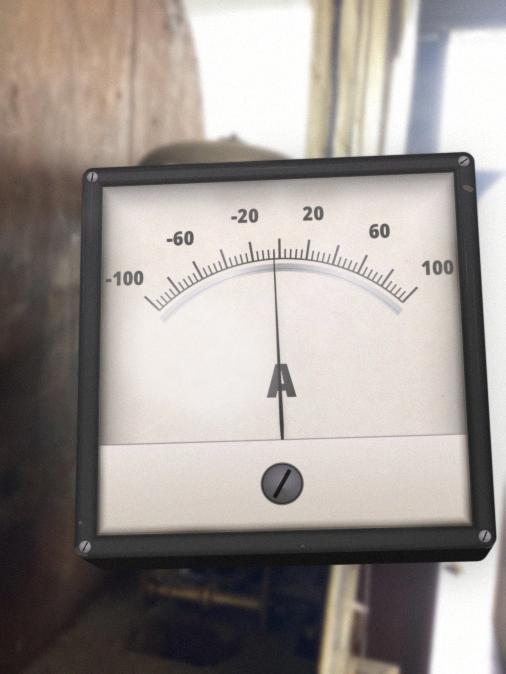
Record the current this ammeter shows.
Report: -4 A
